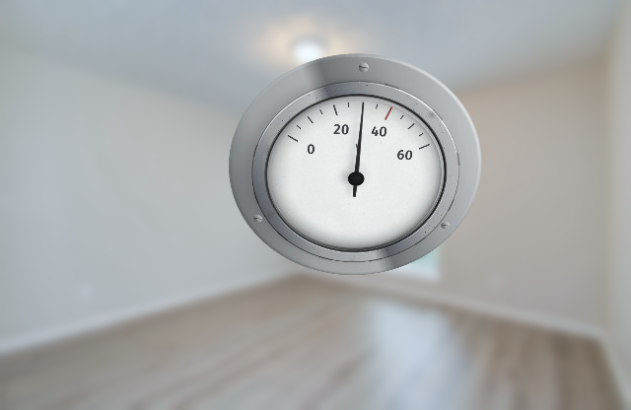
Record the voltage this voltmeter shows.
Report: 30 V
